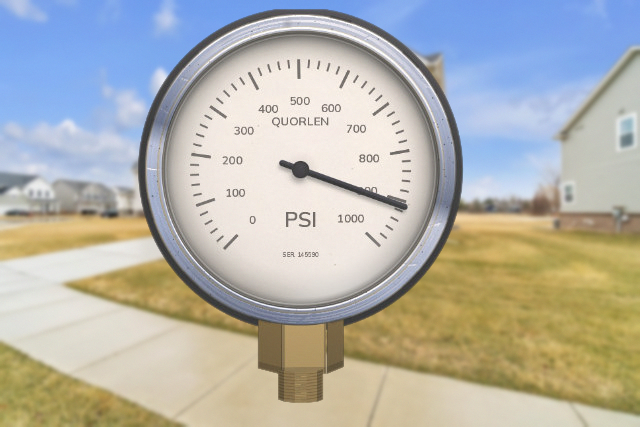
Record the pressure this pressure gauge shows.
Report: 910 psi
